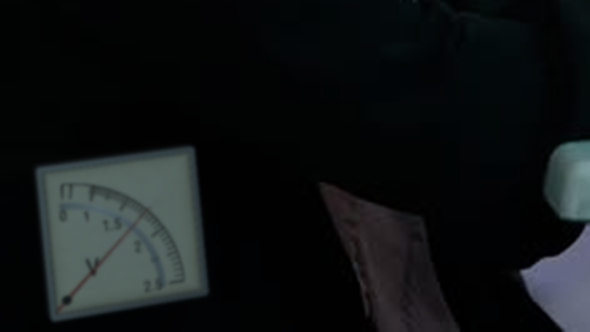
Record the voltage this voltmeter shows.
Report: 1.75 V
